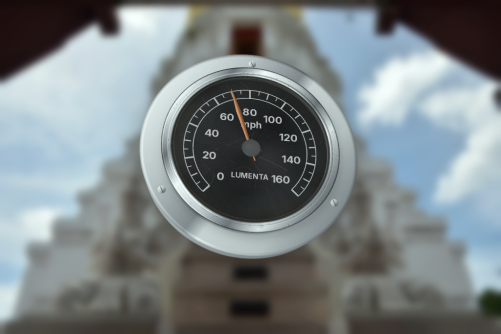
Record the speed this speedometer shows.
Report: 70 mph
